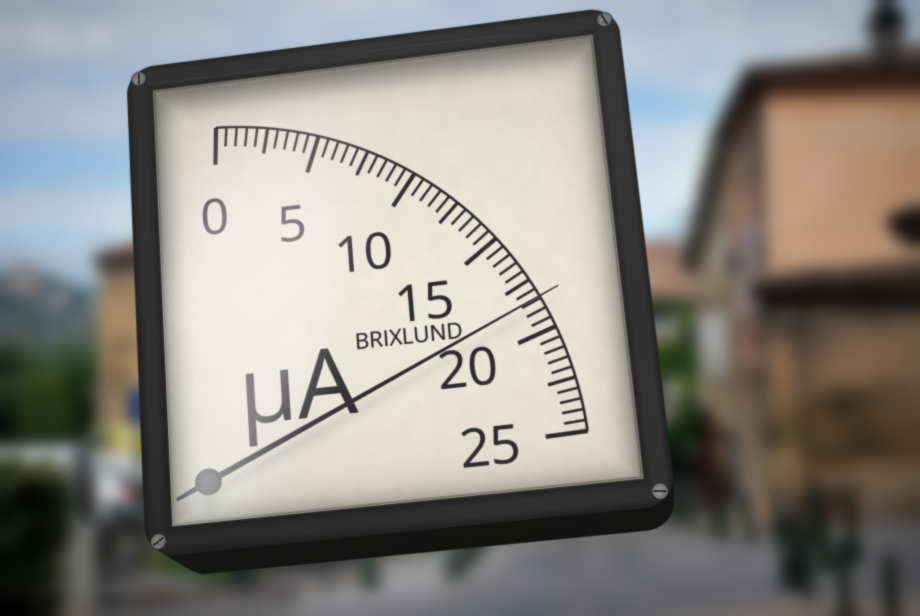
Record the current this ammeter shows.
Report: 18.5 µA
